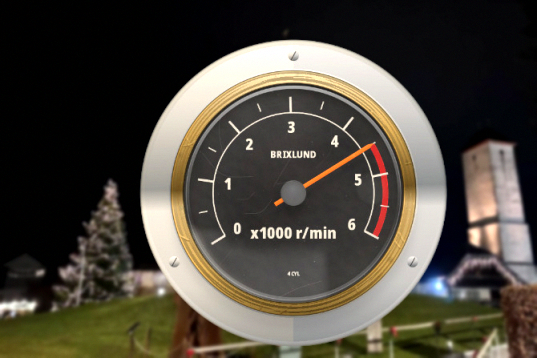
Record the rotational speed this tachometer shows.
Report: 4500 rpm
